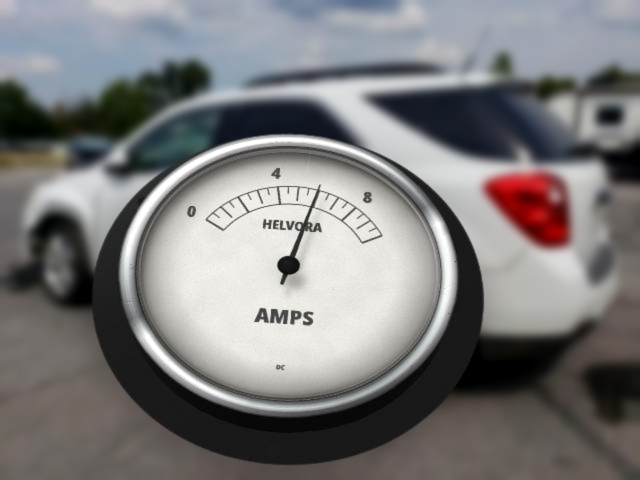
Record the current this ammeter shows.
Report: 6 A
